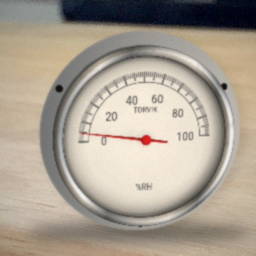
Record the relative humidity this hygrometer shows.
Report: 5 %
